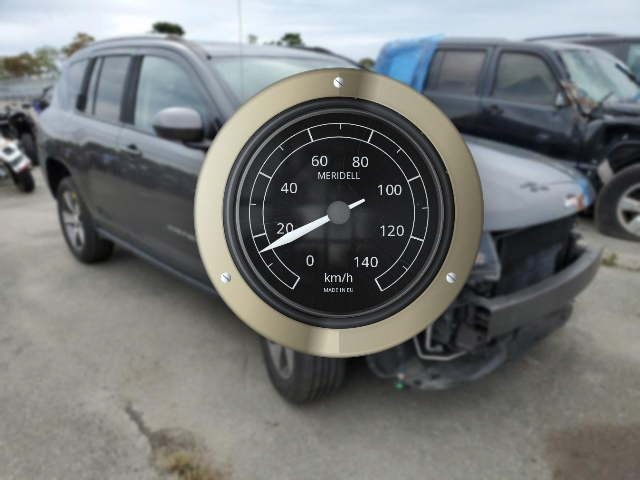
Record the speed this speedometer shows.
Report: 15 km/h
